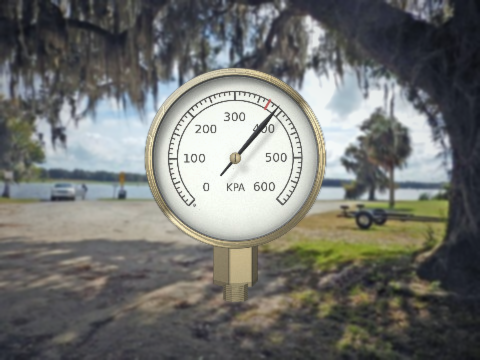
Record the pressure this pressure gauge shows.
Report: 390 kPa
